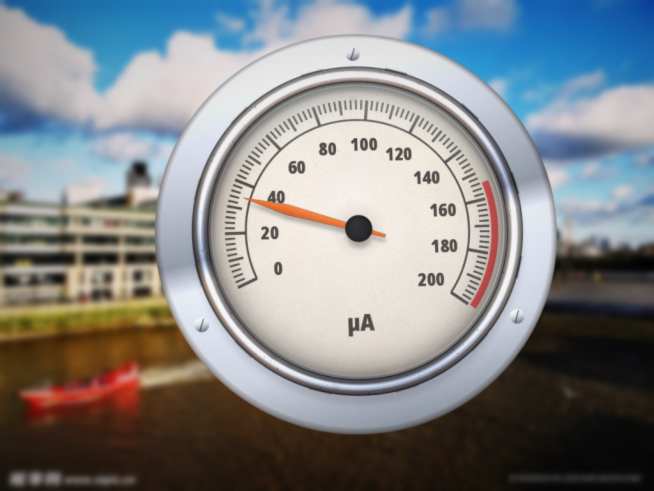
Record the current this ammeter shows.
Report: 34 µA
